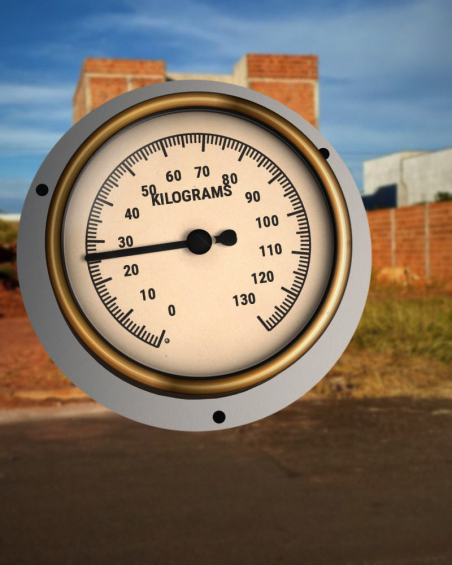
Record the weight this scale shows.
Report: 26 kg
